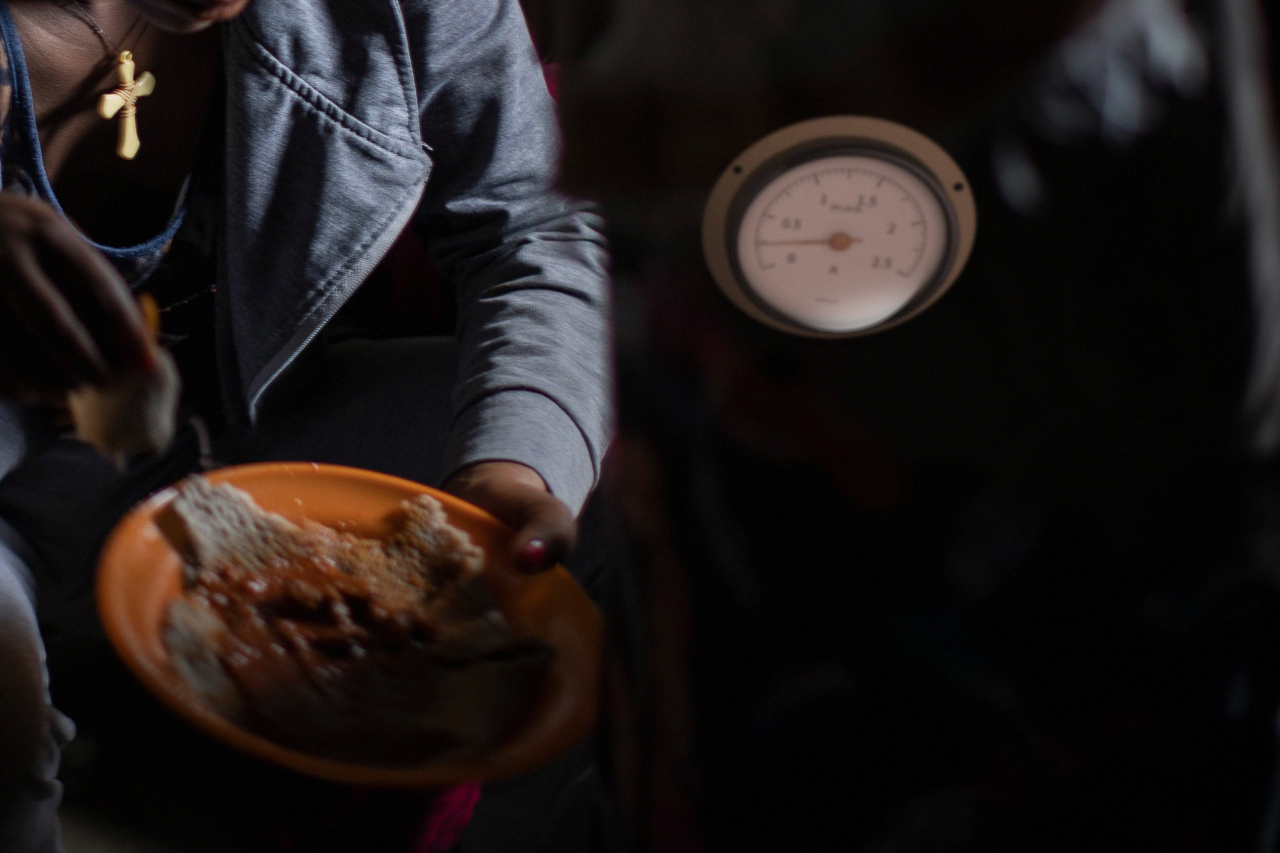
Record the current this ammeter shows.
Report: 0.25 A
